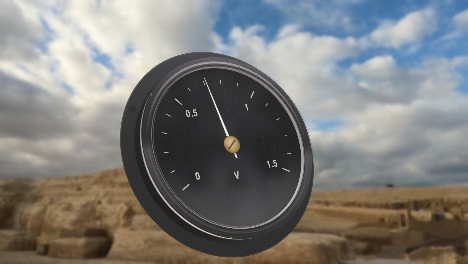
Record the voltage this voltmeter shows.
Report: 0.7 V
